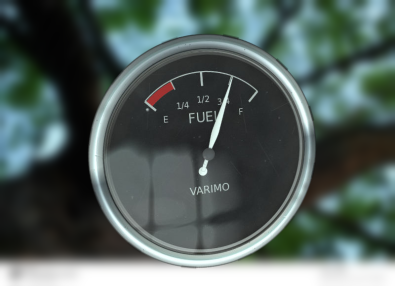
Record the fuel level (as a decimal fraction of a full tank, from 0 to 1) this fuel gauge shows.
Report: 0.75
